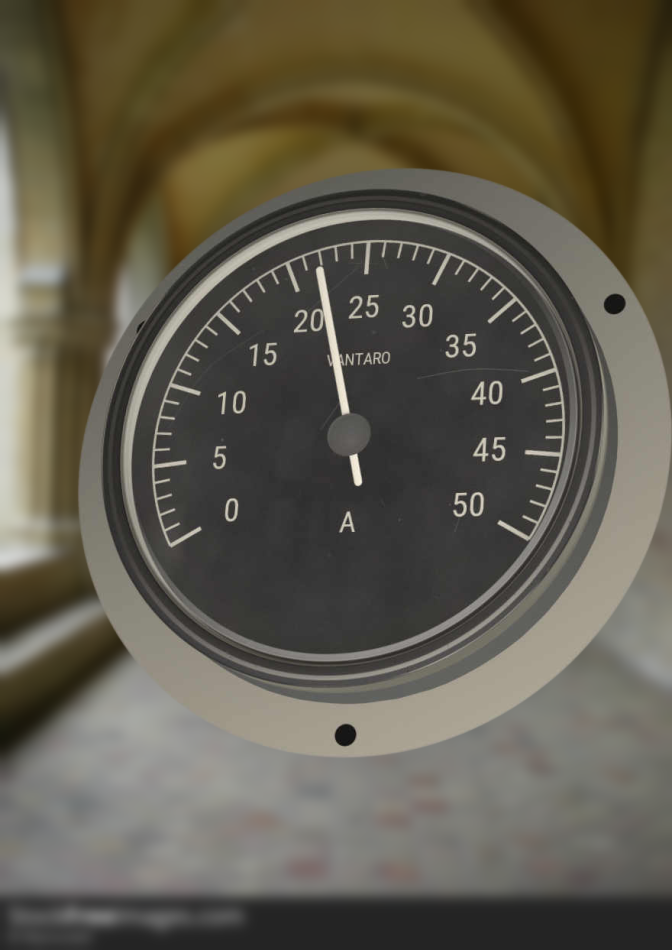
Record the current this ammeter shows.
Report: 22 A
